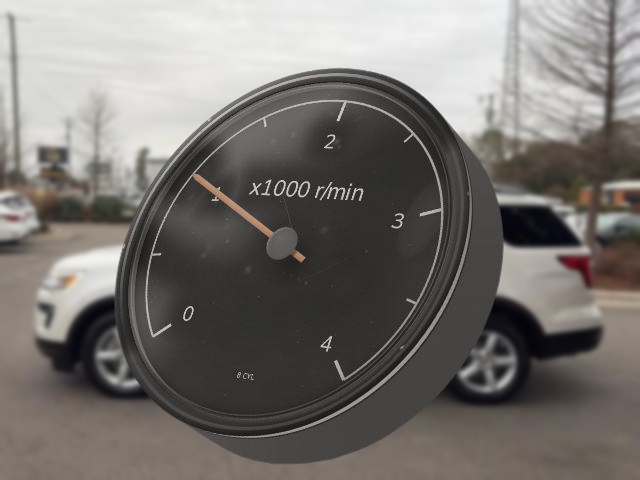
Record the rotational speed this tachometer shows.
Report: 1000 rpm
